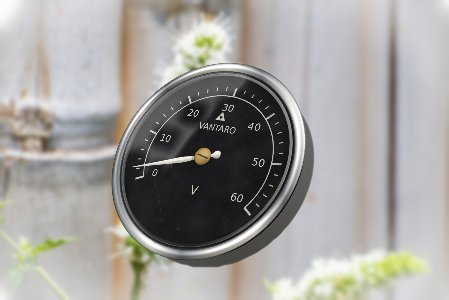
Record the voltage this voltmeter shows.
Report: 2 V
